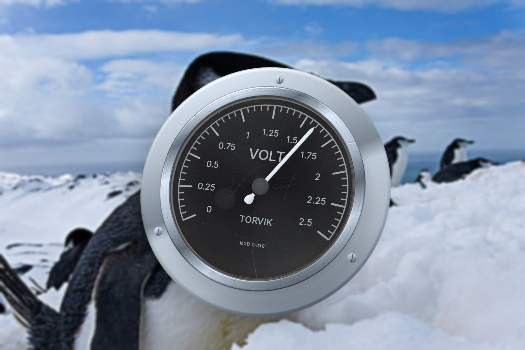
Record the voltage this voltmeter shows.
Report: 1.6 V
